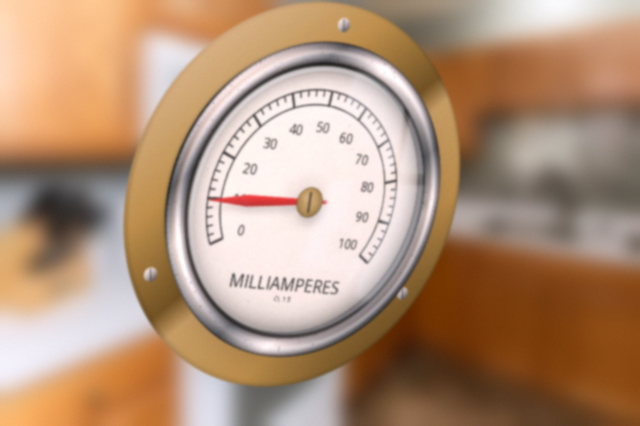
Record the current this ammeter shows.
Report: 10 mA
